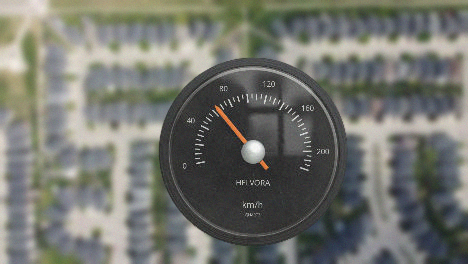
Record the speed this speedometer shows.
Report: 65 km/h
